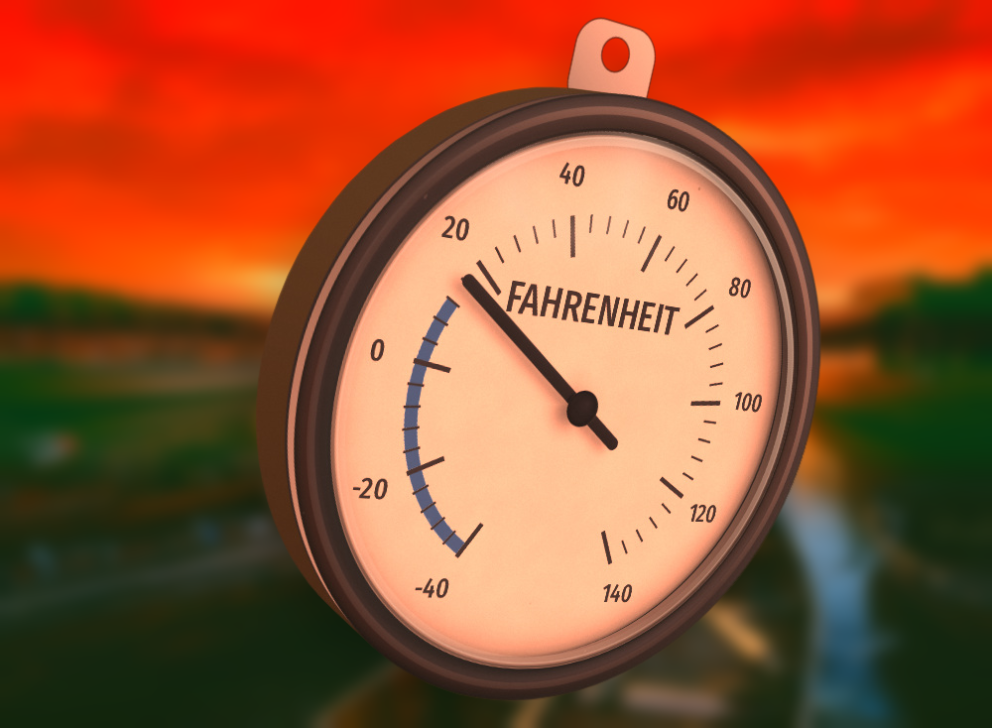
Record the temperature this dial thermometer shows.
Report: 16 °F
